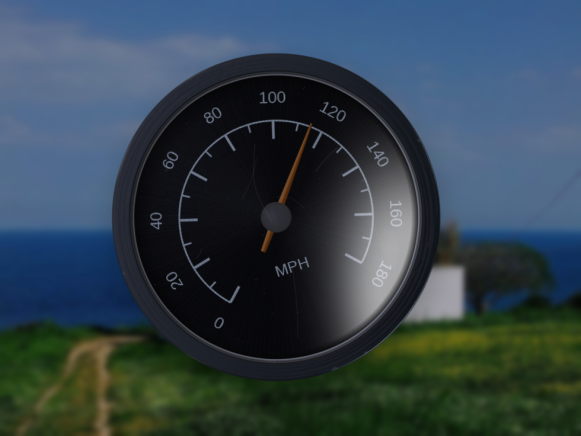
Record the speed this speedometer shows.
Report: 115 mph
